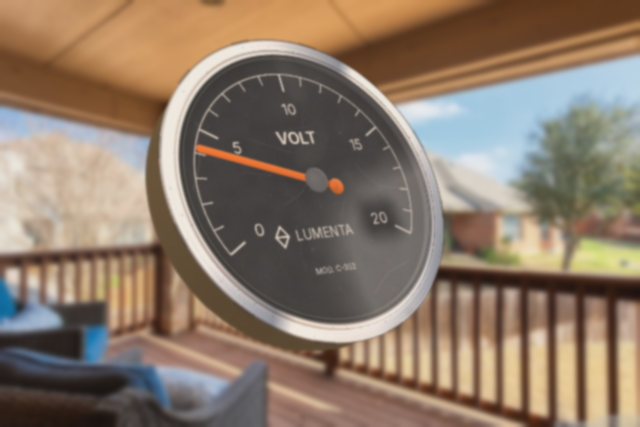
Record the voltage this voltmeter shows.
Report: 4 V
